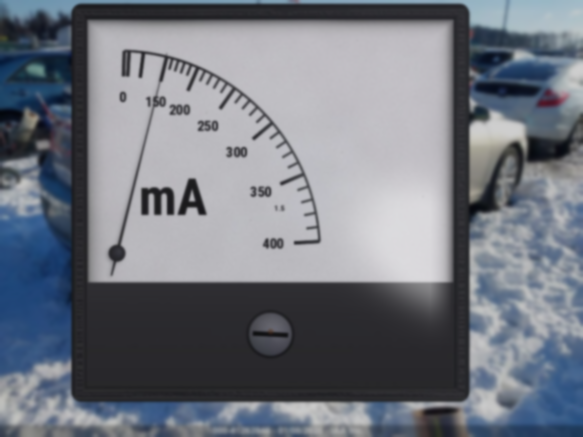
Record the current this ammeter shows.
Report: 150 mA
